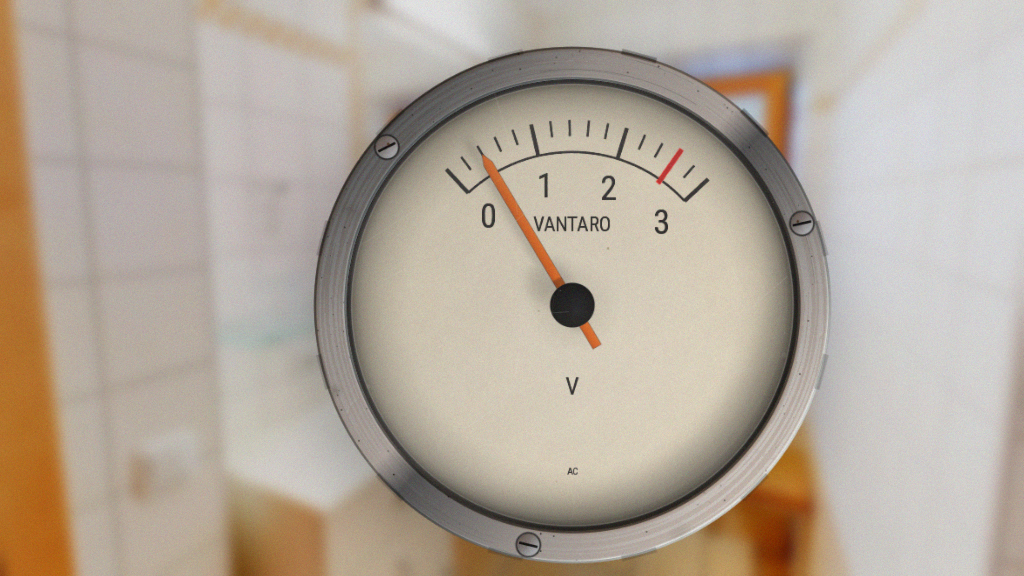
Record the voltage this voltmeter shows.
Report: 0.4 V
